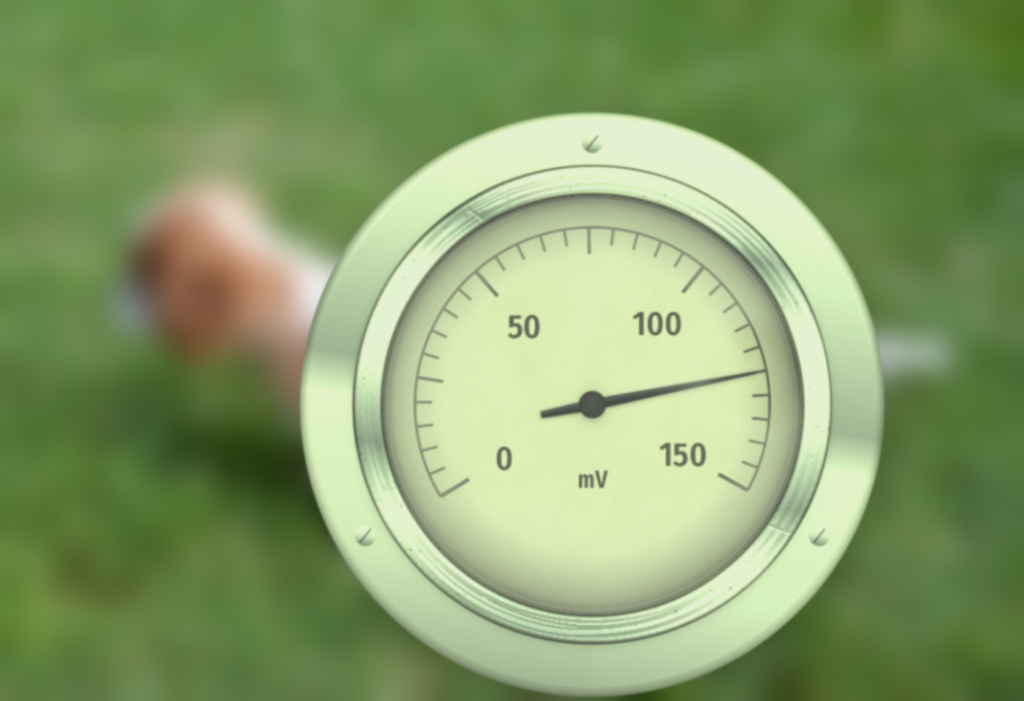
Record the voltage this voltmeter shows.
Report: 125 mV
